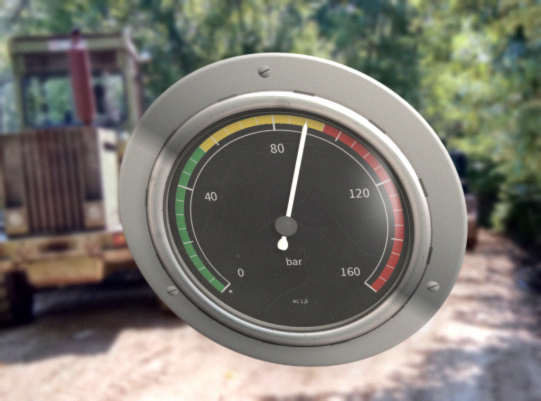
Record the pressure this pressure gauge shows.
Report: 90 bar
